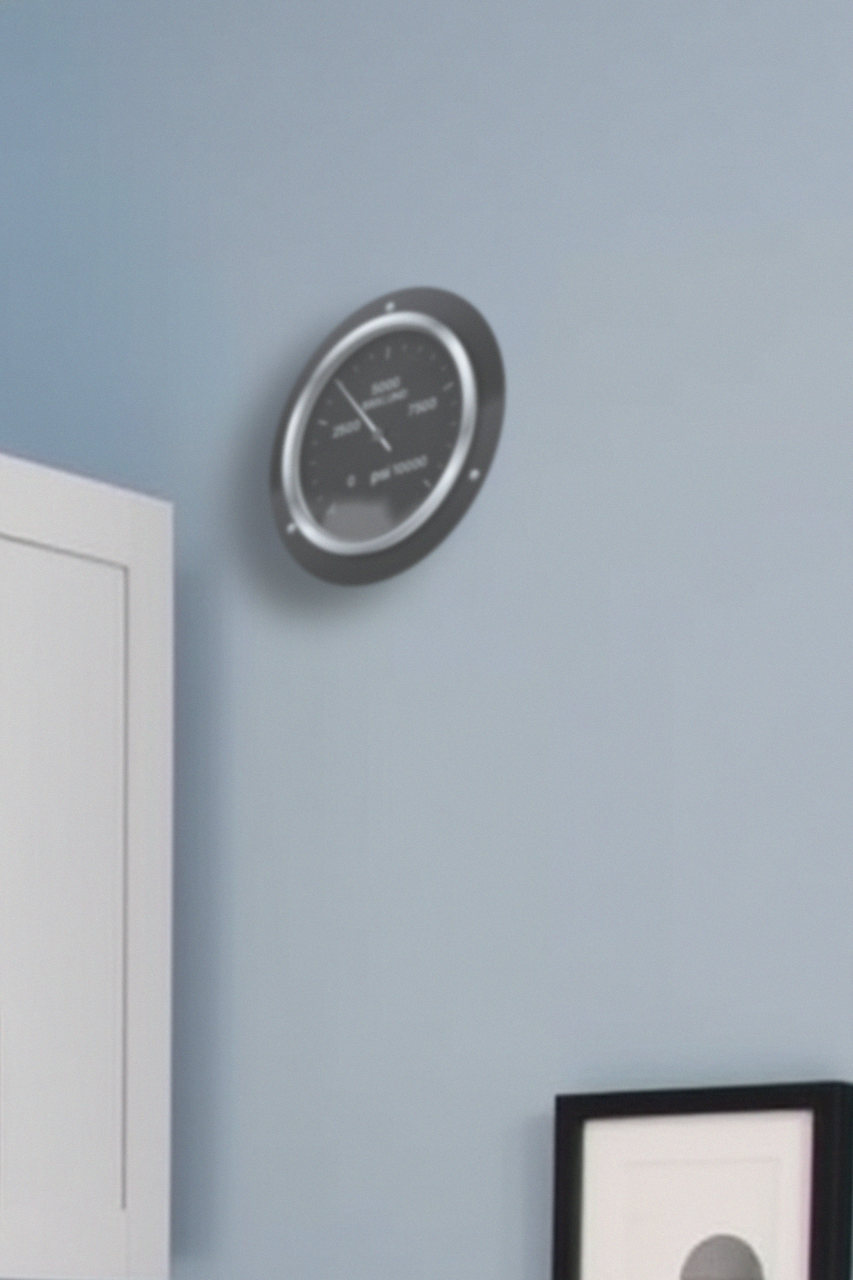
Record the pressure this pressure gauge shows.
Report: 3500 psi
